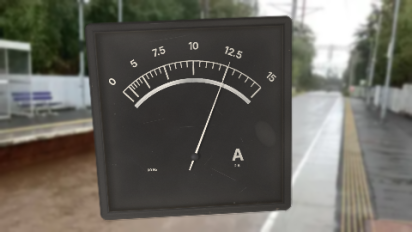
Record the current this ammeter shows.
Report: 12.5 A
